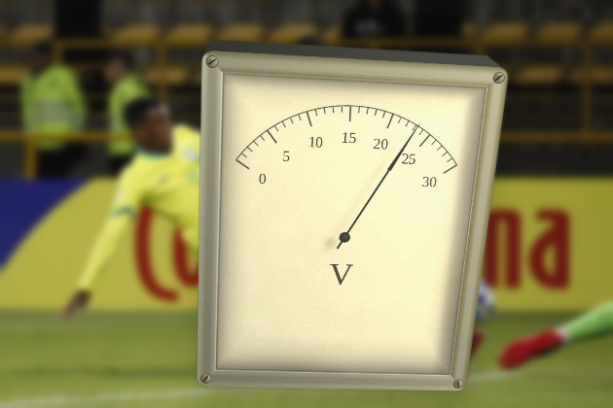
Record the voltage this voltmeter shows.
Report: 23 V
